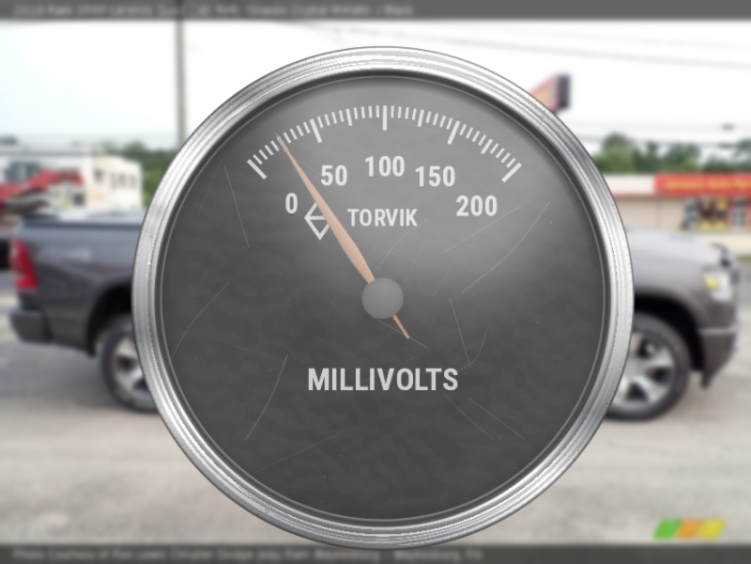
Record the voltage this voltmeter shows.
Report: 25 mV
